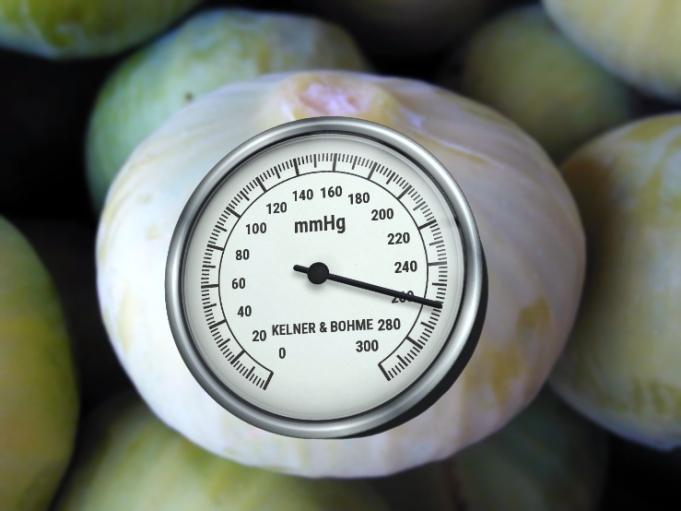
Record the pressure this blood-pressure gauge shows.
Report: 260 mmHg
